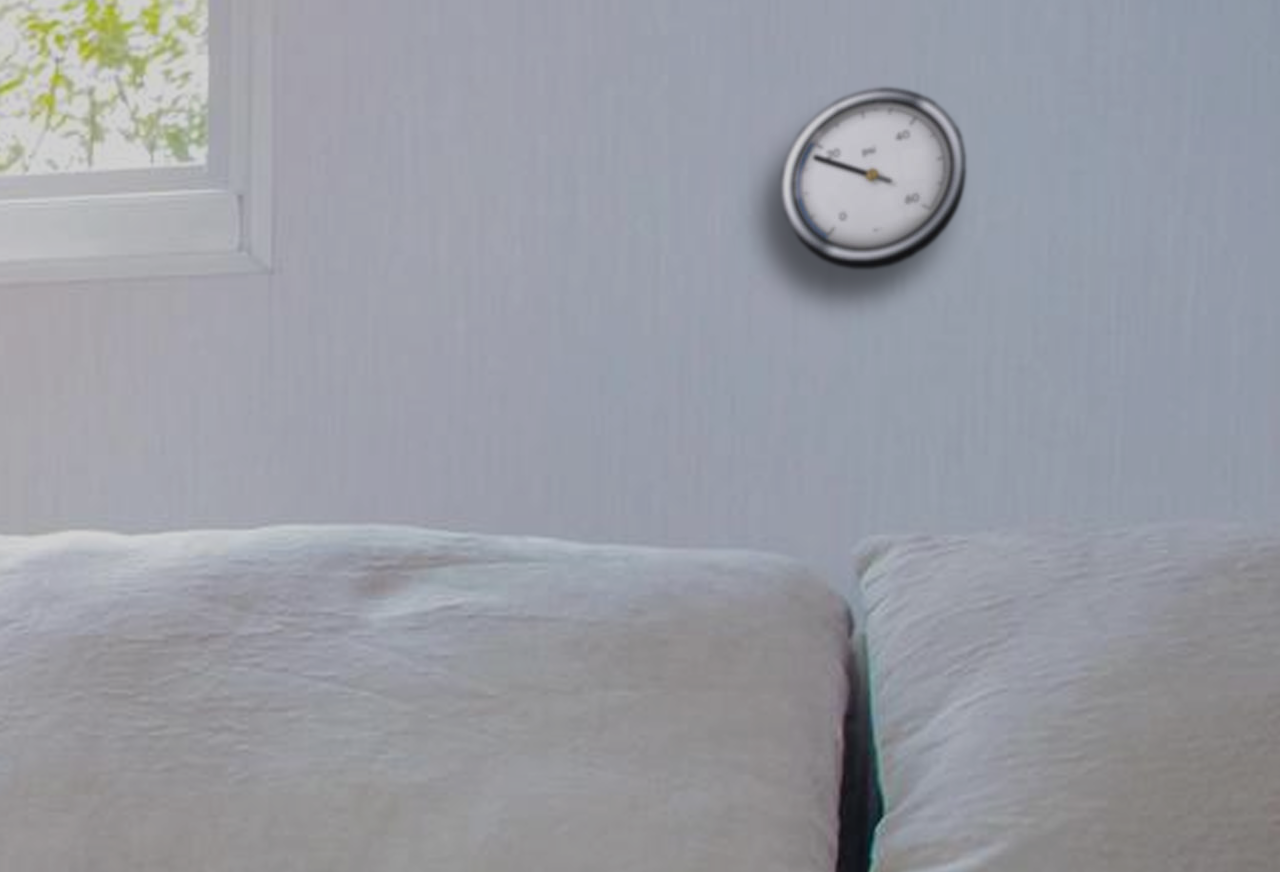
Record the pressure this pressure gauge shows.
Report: 17.5 psi
